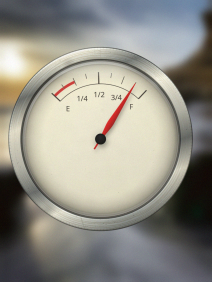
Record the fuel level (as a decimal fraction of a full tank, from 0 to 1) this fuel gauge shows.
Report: 0.875
